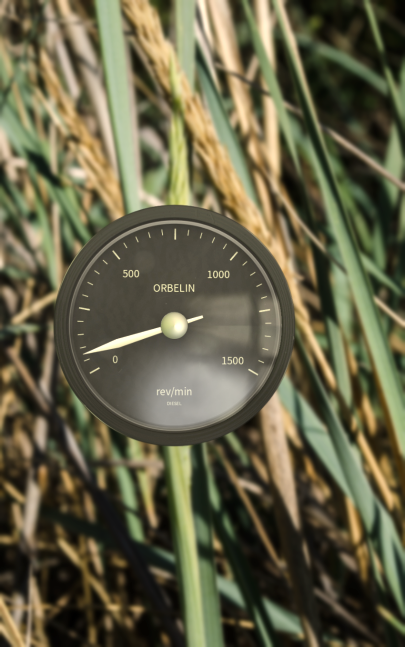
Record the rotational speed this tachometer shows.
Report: 75 rpm
